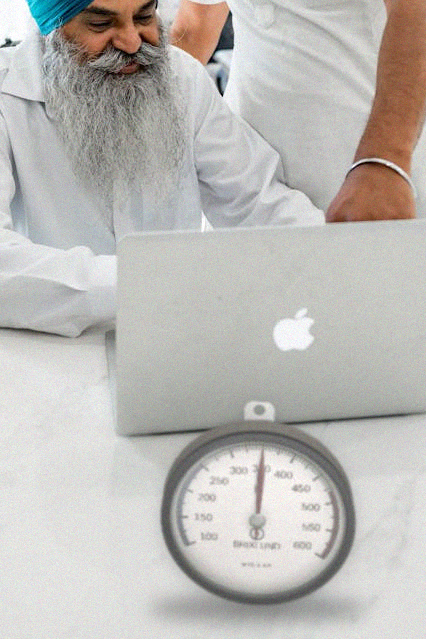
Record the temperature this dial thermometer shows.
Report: 350 °F
